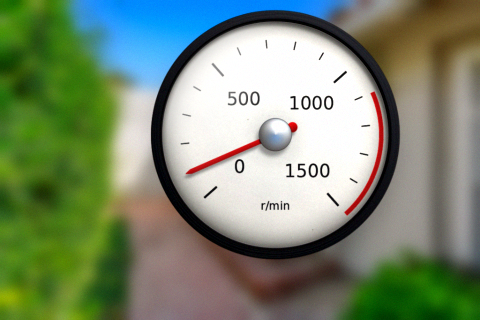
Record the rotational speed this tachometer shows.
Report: 100 rpm
